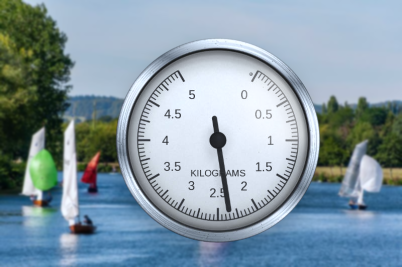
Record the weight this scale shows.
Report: 2.35 kg
